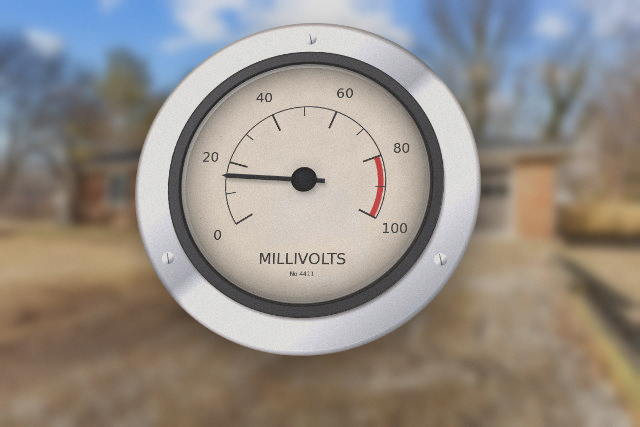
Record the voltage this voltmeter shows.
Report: 15 mV
